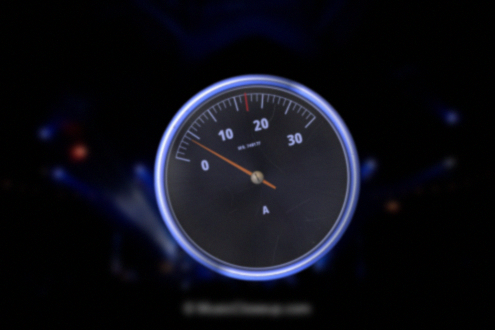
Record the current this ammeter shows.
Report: 4 A
